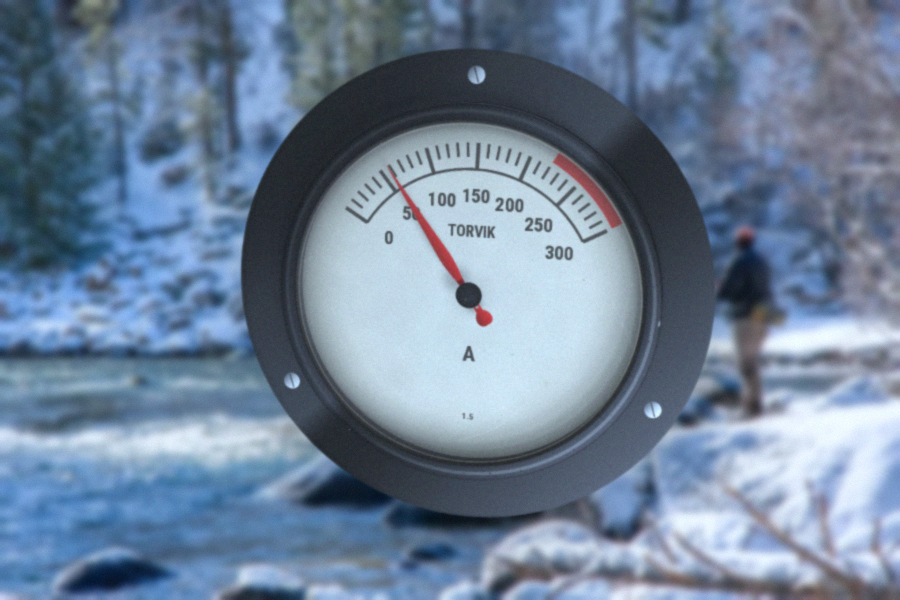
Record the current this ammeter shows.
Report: 60 A
